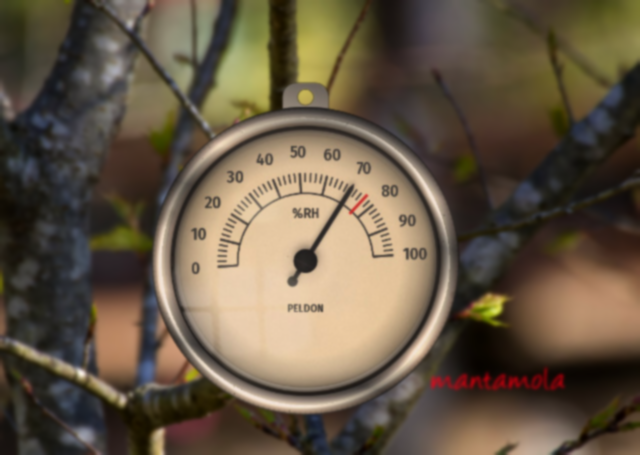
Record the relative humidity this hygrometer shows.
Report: 70 %
